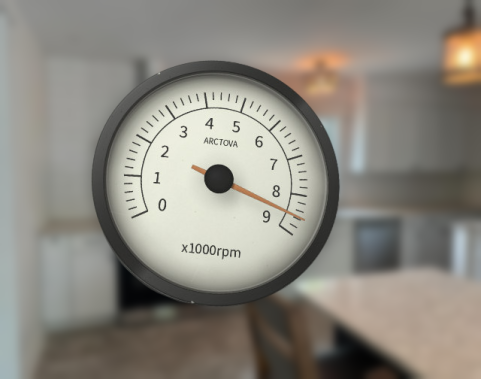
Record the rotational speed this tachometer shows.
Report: 8600 rpm
